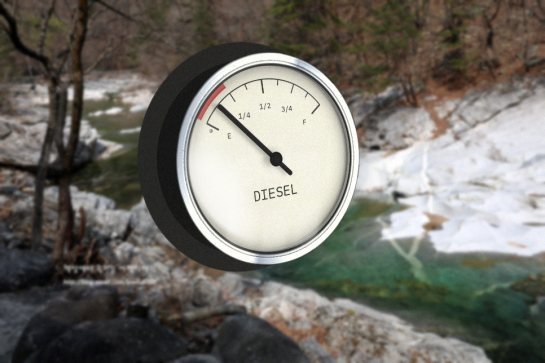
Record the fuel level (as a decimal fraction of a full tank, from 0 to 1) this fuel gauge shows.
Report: 0.125
